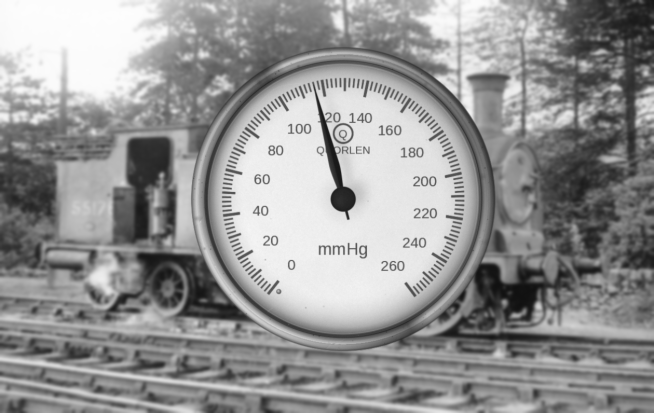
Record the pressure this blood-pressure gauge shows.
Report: 116 mmHg
